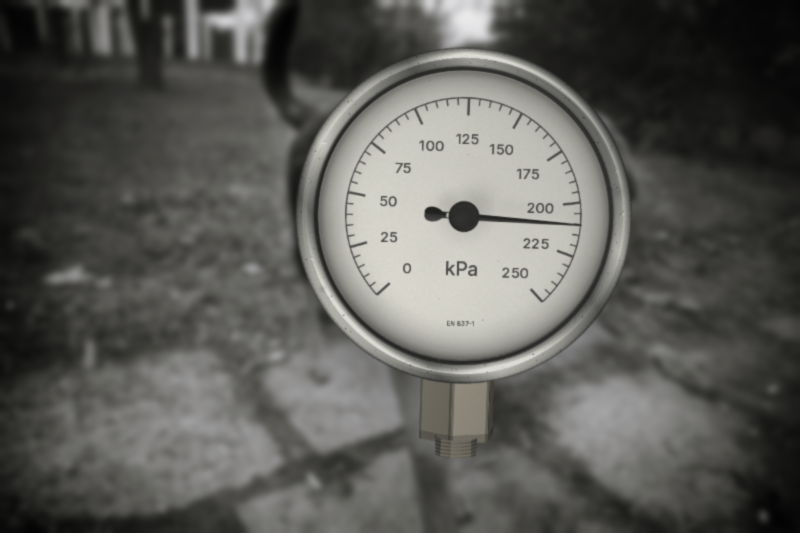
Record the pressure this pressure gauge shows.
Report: 210 kPa
